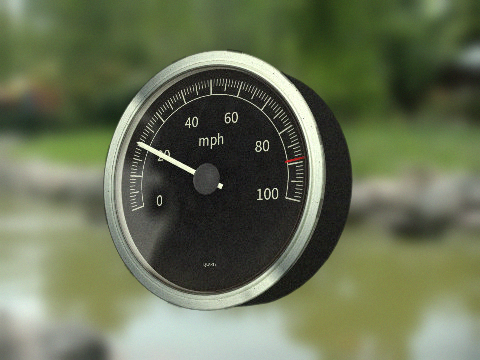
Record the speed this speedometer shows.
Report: 20 mph
